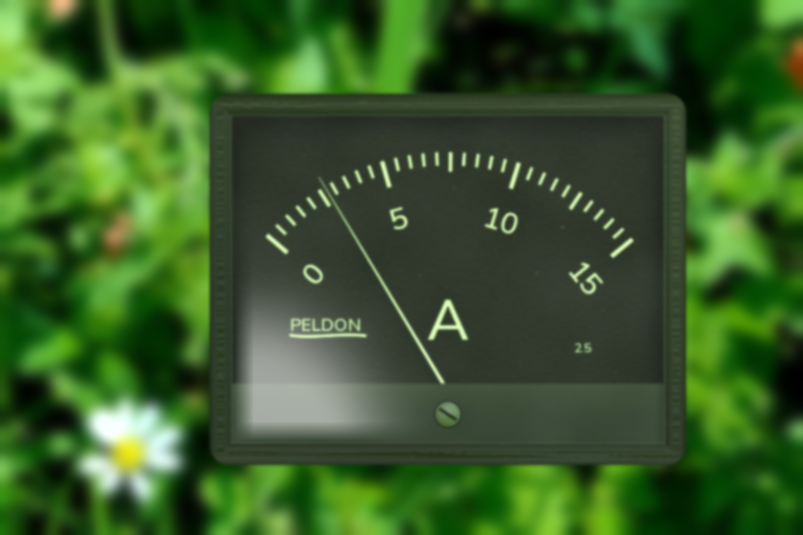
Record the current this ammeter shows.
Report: 2.75 A
